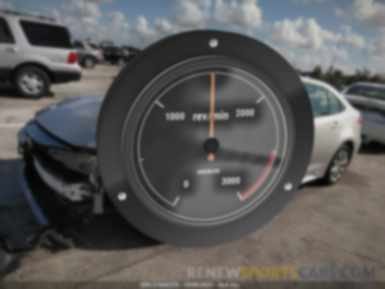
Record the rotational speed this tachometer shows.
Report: 1500 rpm
